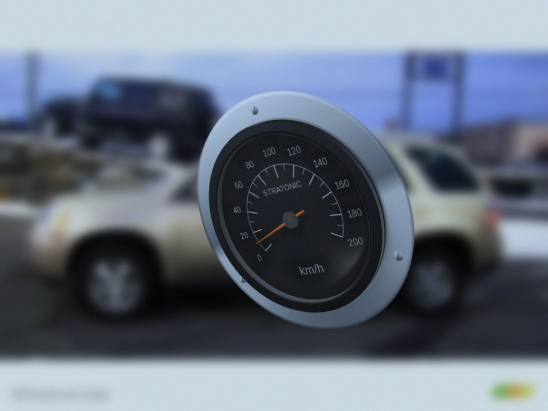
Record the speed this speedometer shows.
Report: 10 km/h
